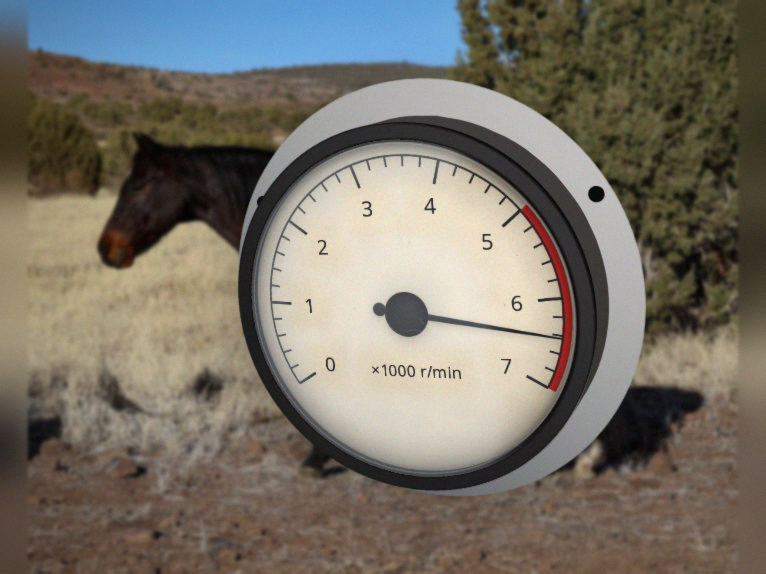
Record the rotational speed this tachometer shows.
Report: 6400 rpm
